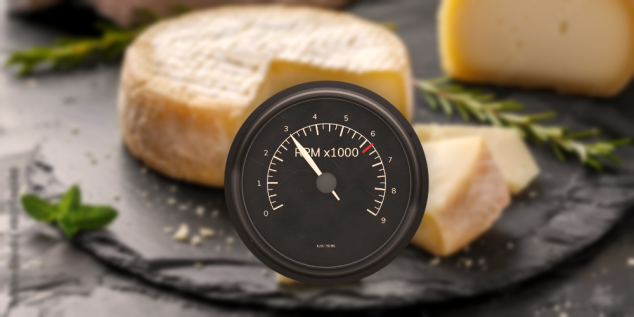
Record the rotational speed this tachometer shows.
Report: 3000 rpm
